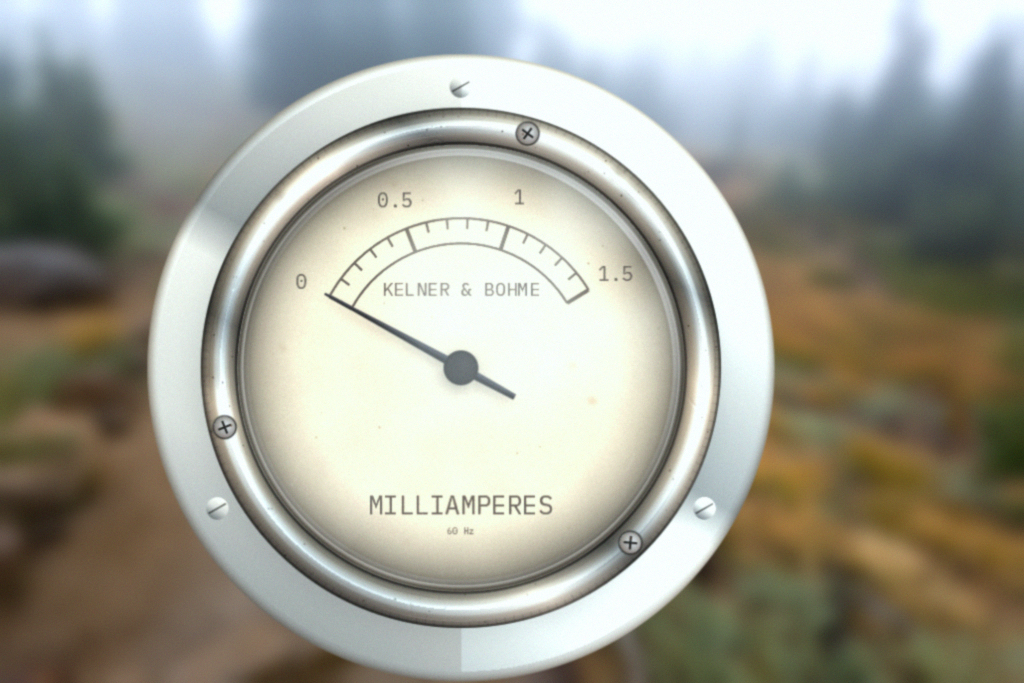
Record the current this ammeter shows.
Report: 0 mA
